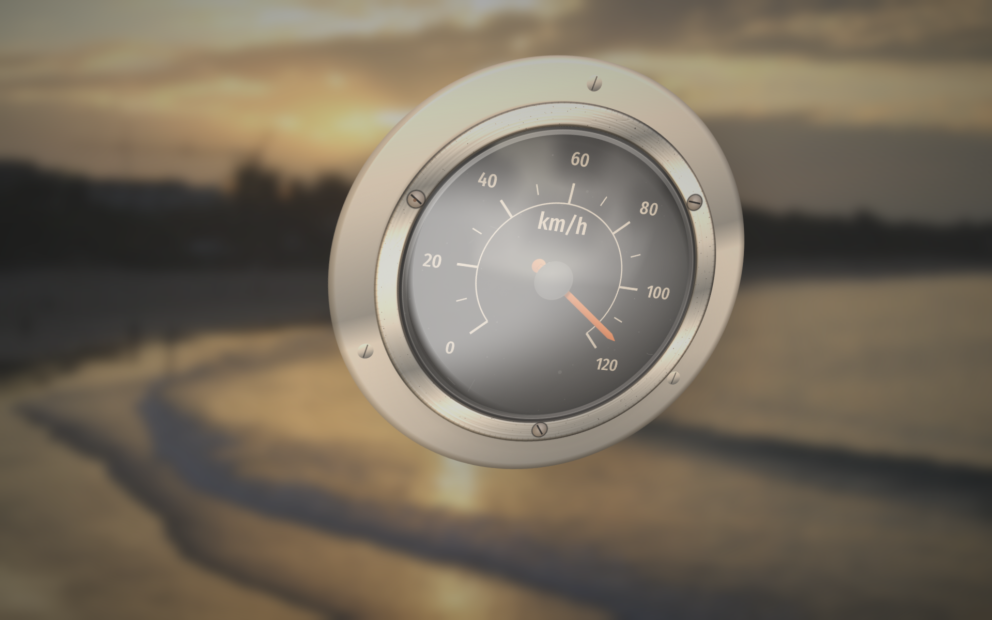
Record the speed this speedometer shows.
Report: 115 km/h
